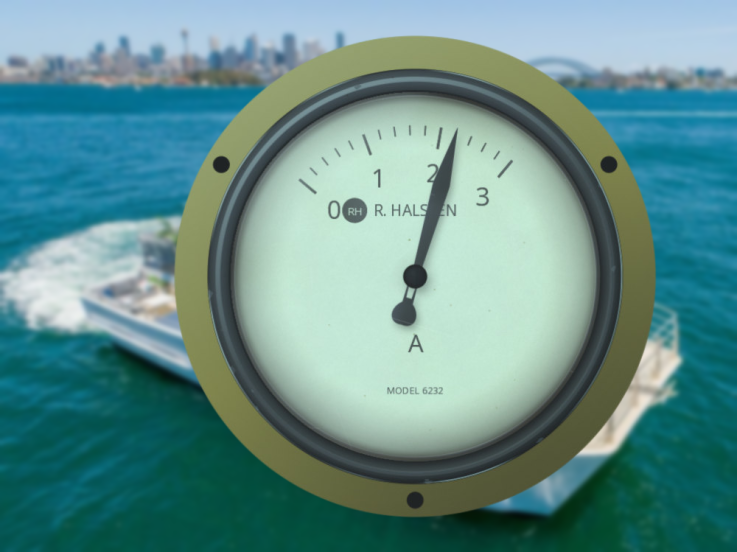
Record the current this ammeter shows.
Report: 2.2 A
